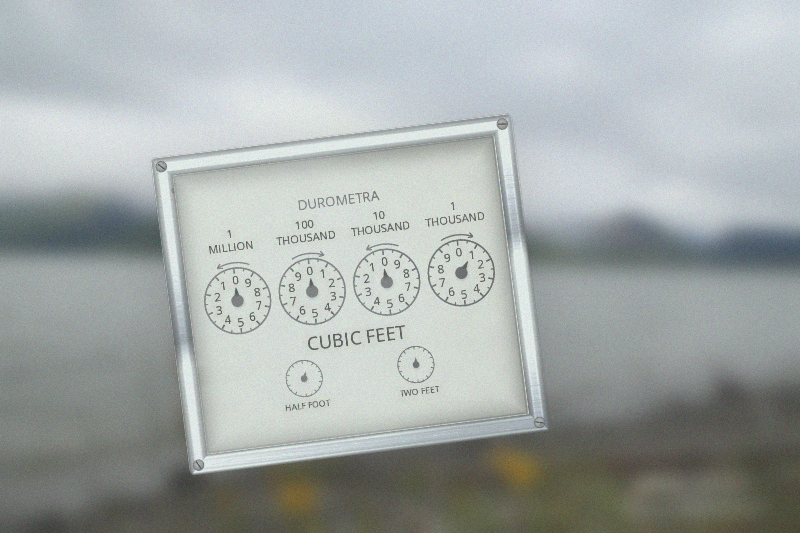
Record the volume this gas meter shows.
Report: 100 ft³
